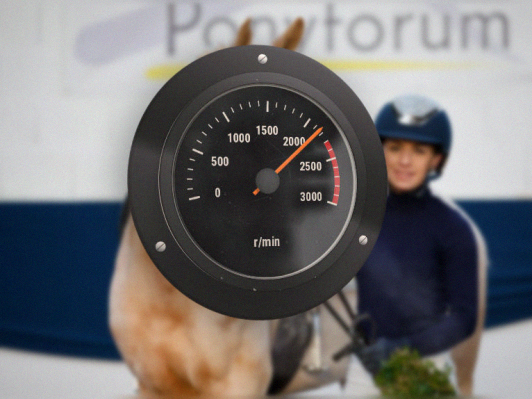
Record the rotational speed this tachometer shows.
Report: 2150 rpm
